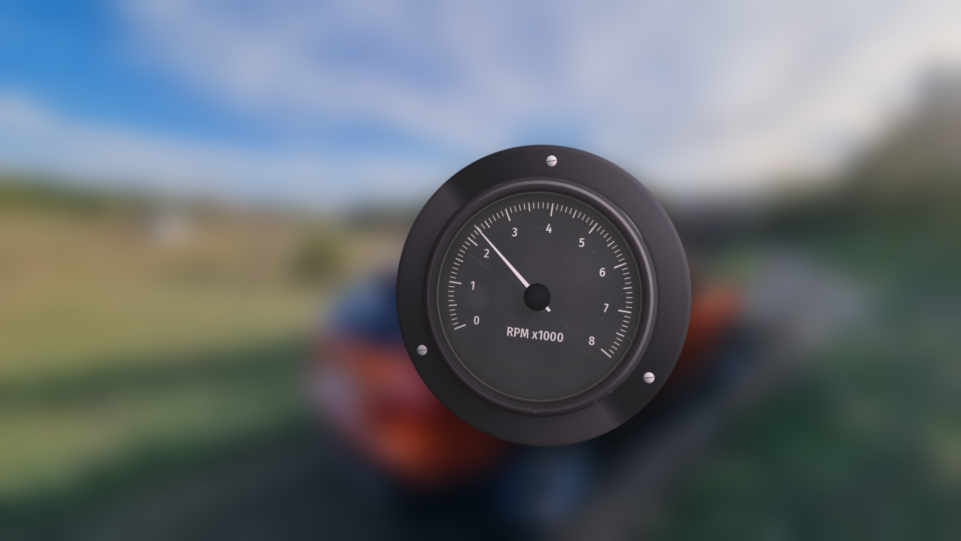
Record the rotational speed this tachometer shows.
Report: 2300 rpm
